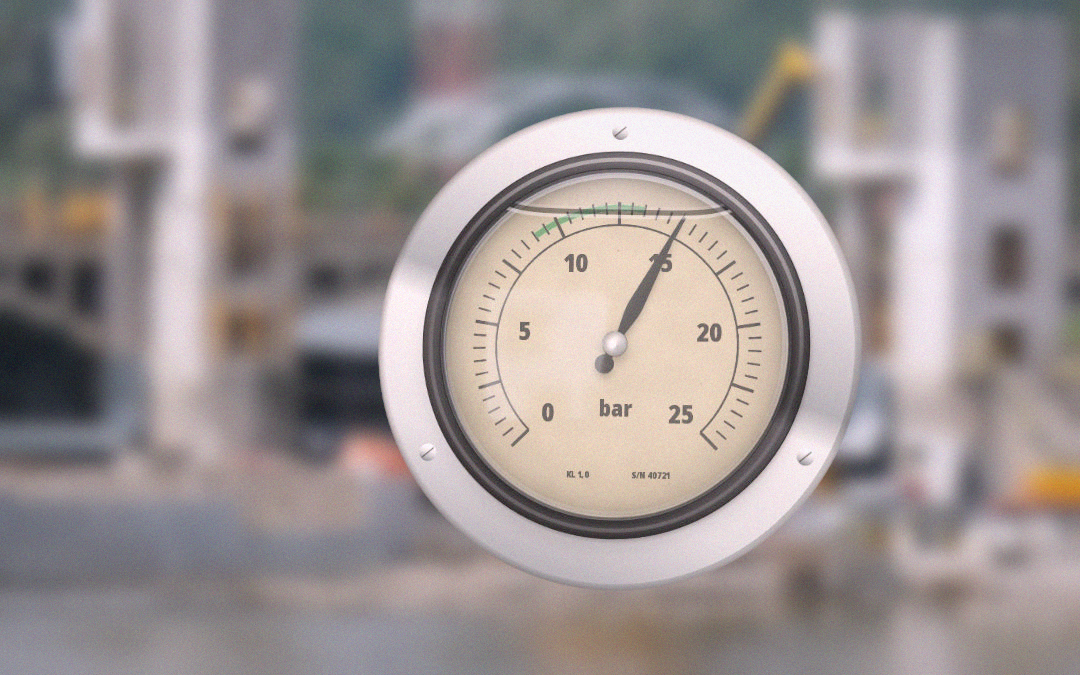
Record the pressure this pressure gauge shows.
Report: 15 bar
